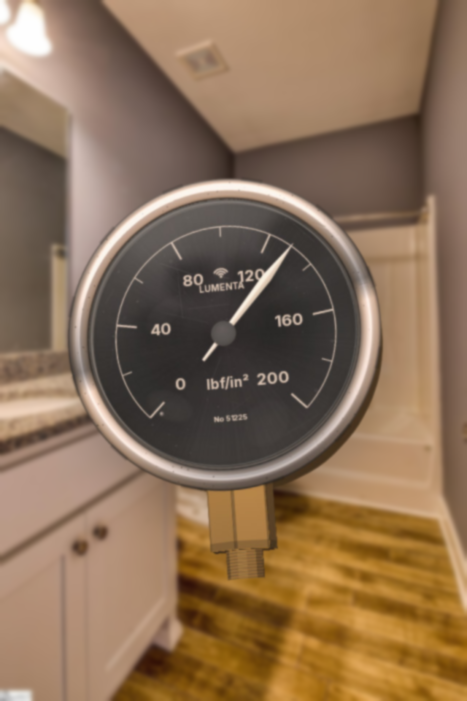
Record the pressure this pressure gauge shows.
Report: 130 psi
